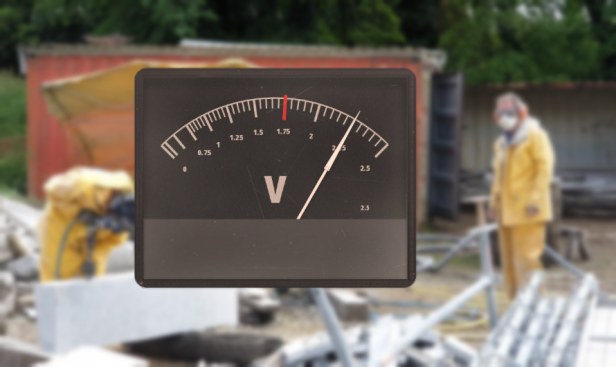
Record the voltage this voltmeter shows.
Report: 2.25 V
